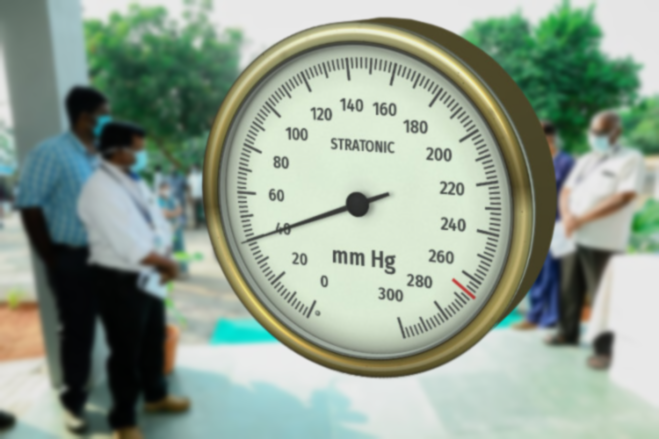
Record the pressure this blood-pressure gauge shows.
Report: 40 mmHg
